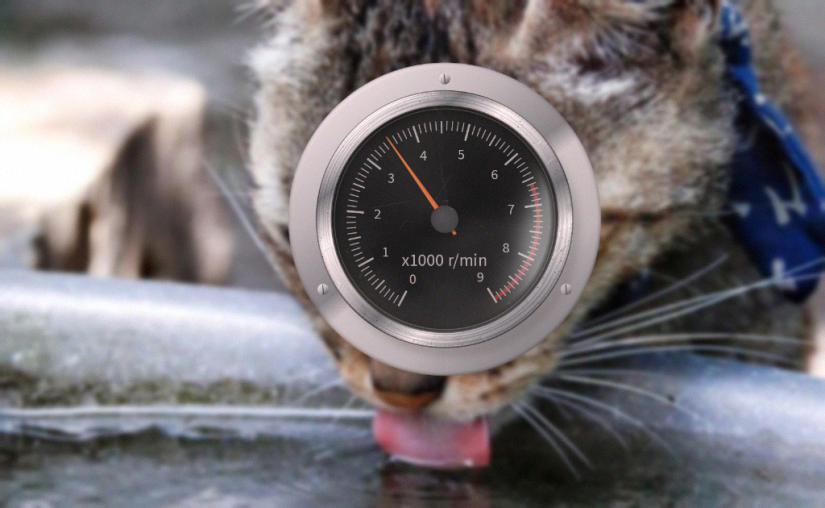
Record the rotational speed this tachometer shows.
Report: 3500 rpm
